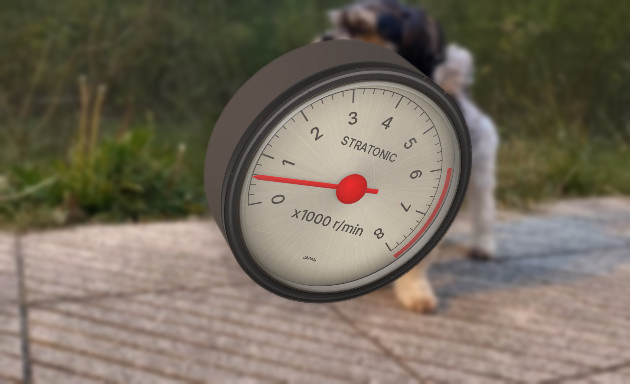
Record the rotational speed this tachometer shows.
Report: 600 rpm
